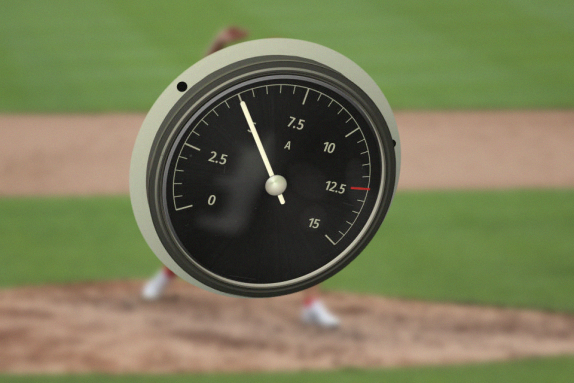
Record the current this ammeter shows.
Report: 5 A
